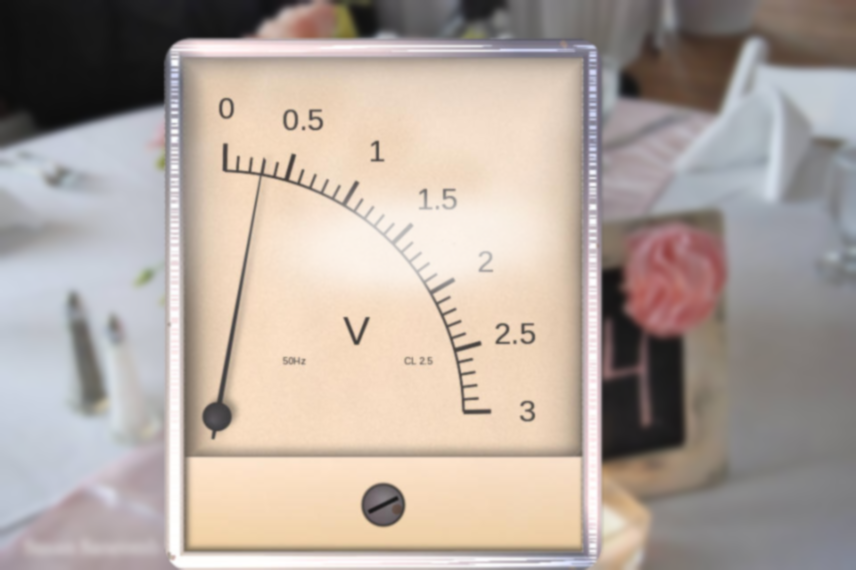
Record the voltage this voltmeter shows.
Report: 0.3 V
